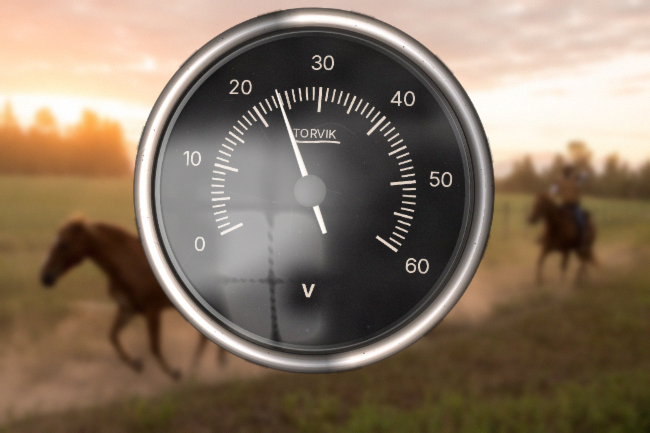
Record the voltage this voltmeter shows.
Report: 24 V
